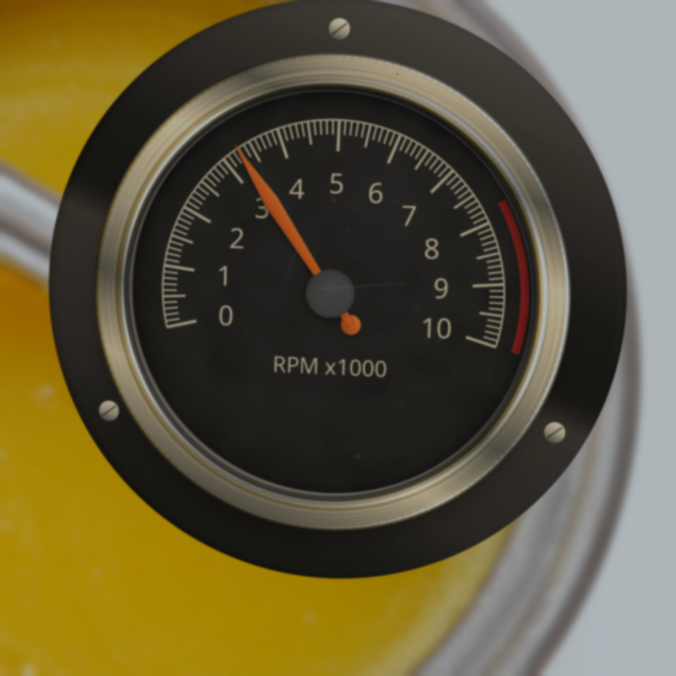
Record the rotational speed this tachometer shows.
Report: 3300 rpm
